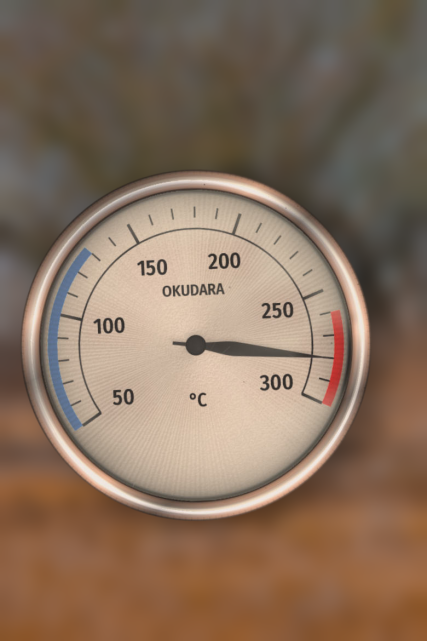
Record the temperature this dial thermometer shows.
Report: 280 °C
